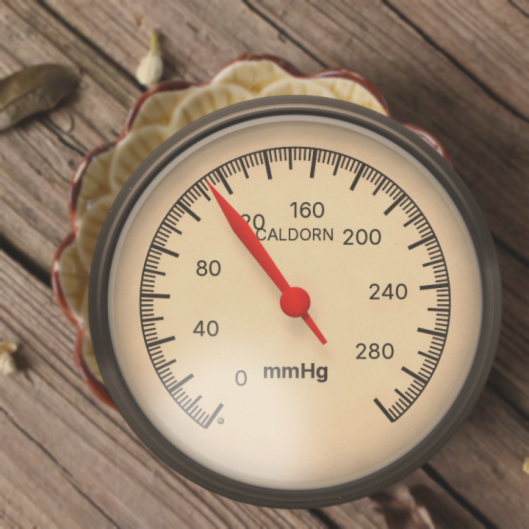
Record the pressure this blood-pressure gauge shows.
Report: 114 mmHg
